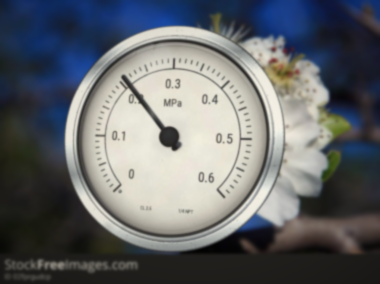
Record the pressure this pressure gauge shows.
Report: 0.21 MPa
